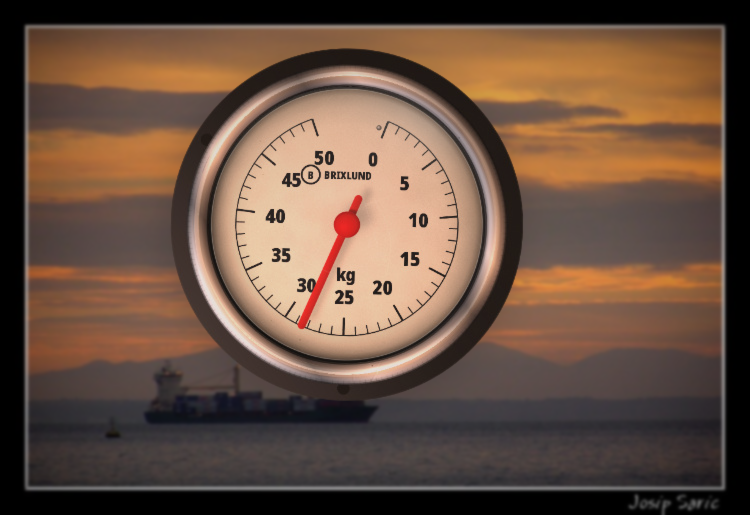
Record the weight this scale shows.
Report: 28.5 kg
